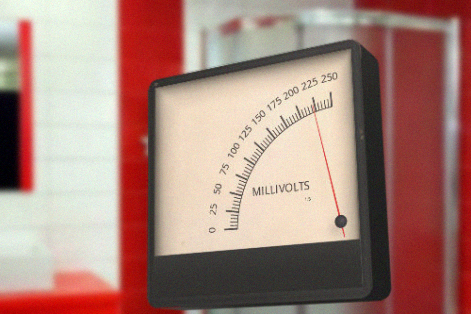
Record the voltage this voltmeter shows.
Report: 225 mV
